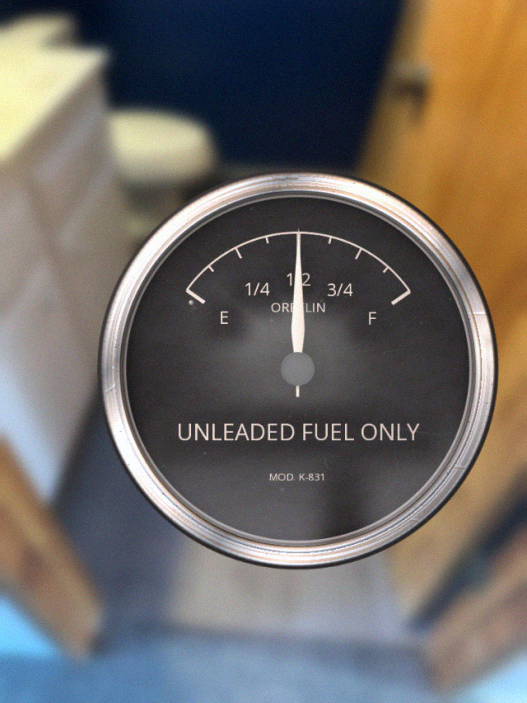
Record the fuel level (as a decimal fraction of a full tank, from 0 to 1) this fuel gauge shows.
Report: 0.5
